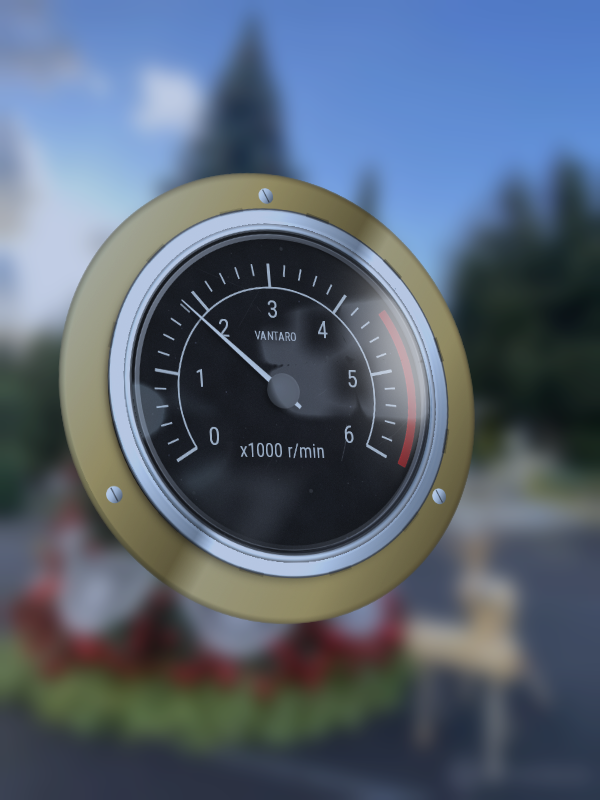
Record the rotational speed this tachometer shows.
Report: 1800 rpm
